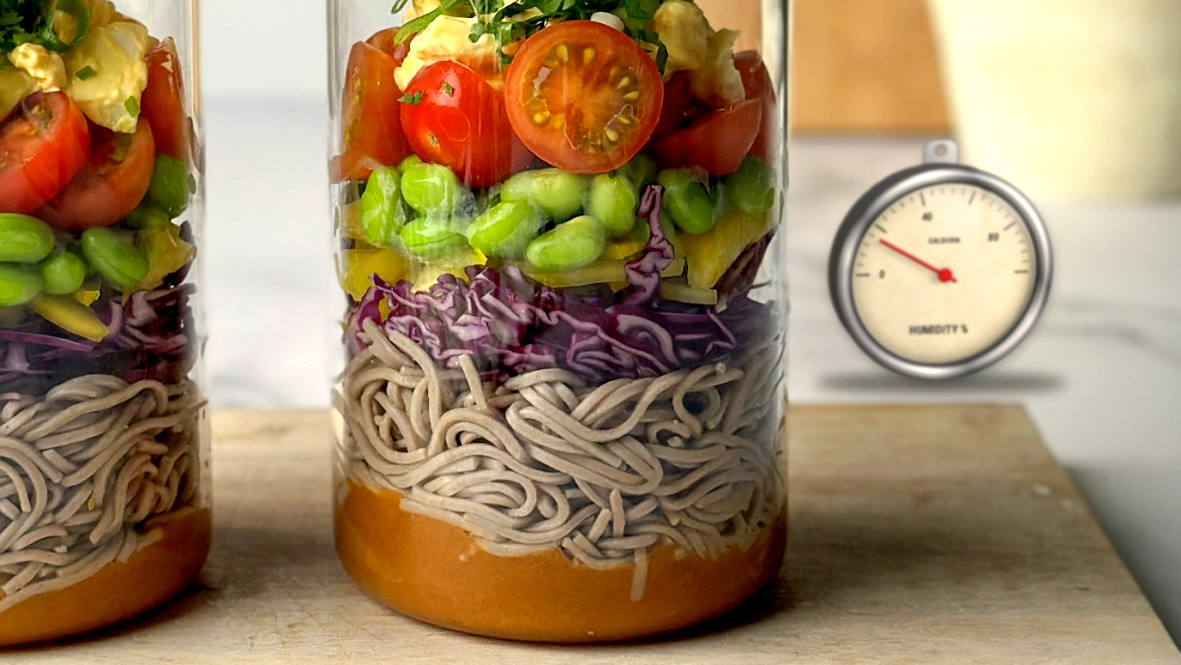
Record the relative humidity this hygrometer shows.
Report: 16 %
